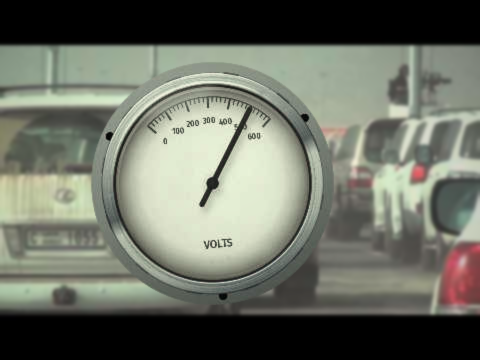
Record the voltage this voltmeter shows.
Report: 500 V
